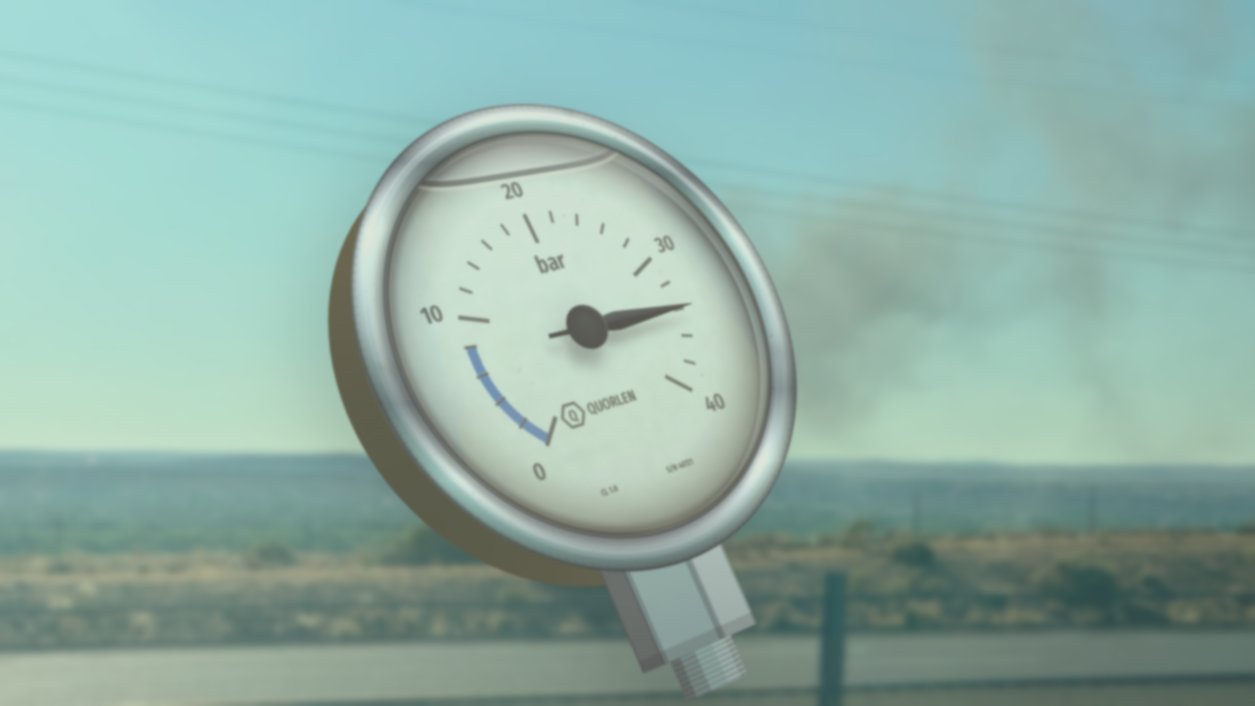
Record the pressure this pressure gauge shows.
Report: 34 bar
